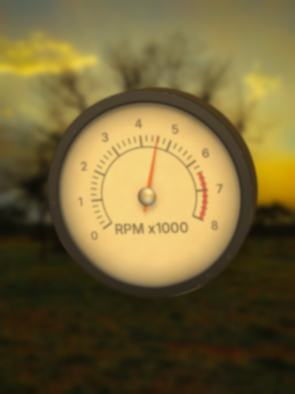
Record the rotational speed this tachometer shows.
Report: 4600 rpm
